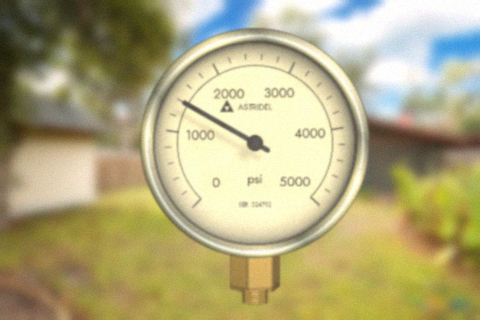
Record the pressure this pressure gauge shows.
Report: 1400 psi
